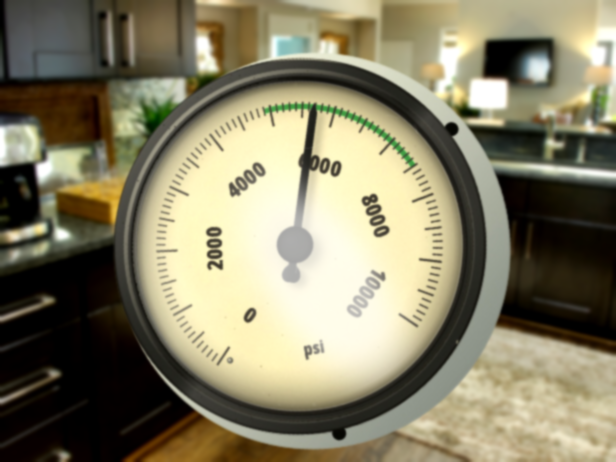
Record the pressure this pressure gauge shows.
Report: 5700 psi
